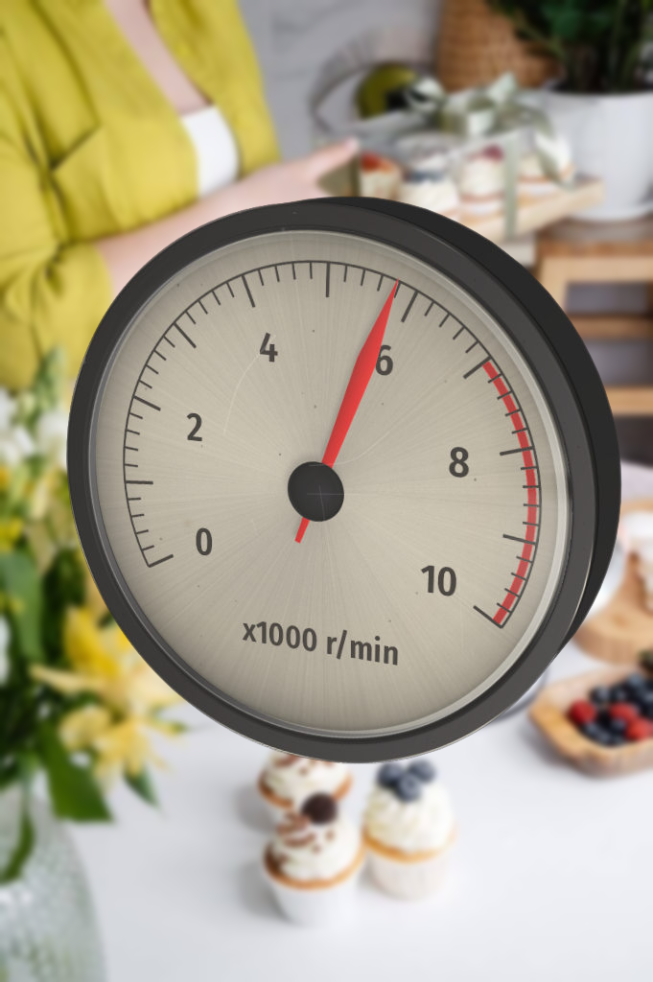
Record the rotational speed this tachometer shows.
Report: 5800 rpm
